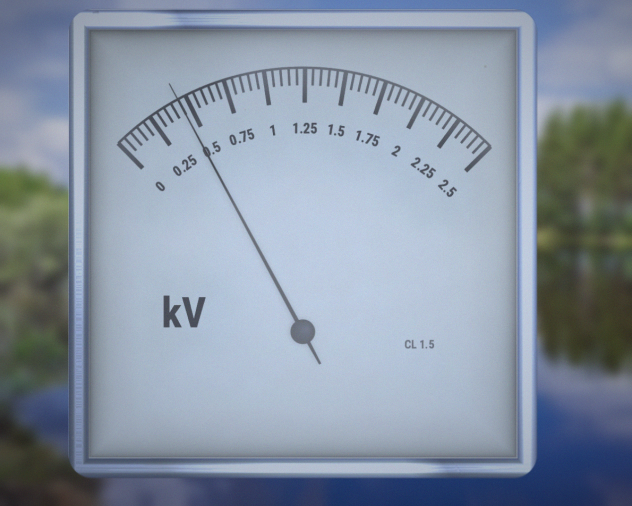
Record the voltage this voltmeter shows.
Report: 0.45 kV
